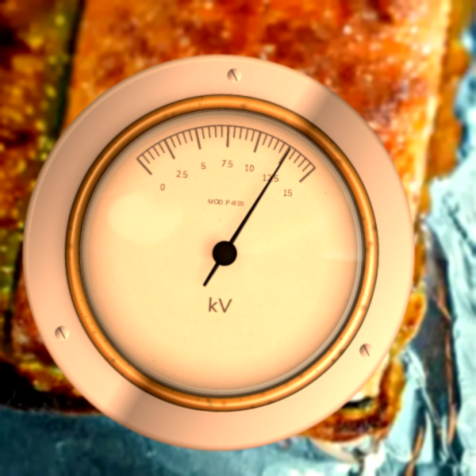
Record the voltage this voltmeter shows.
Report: 12.5 kV
